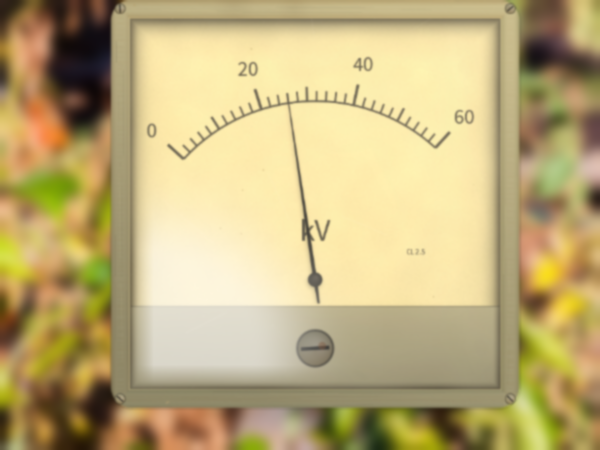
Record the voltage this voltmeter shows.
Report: 26 kV
